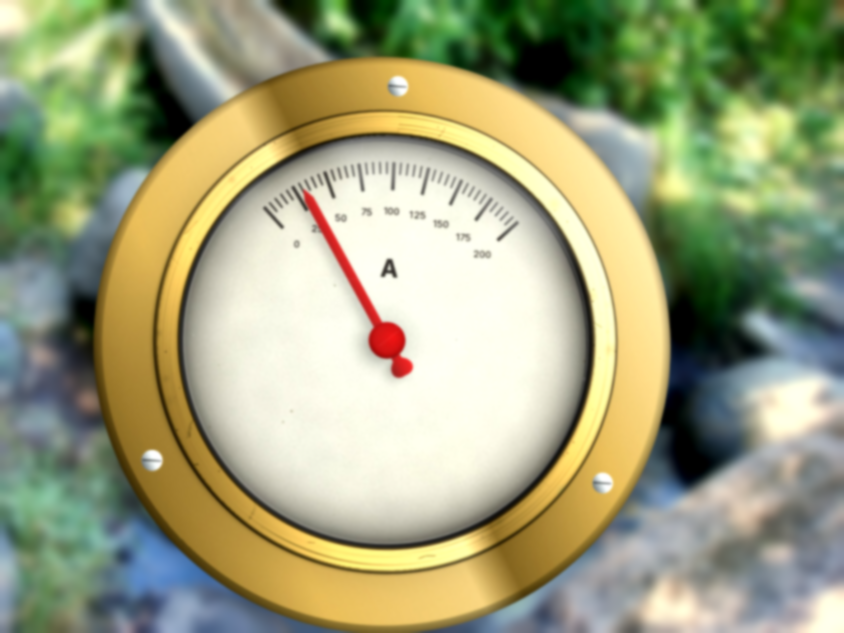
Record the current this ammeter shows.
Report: 30 A
